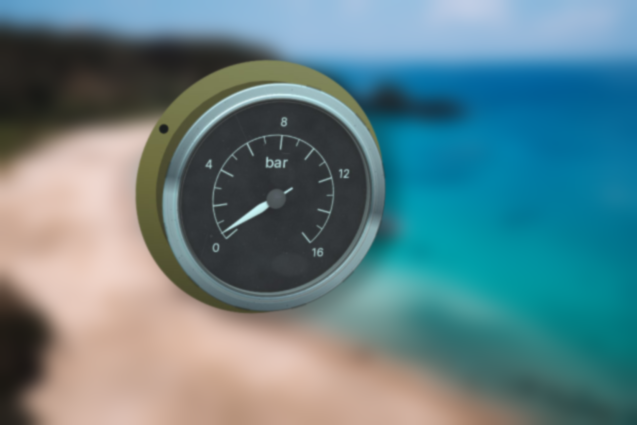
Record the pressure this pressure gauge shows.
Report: 0.5 bar
